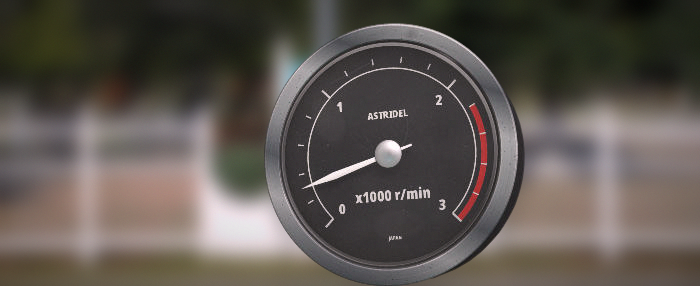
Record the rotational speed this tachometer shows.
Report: 300 rpm
